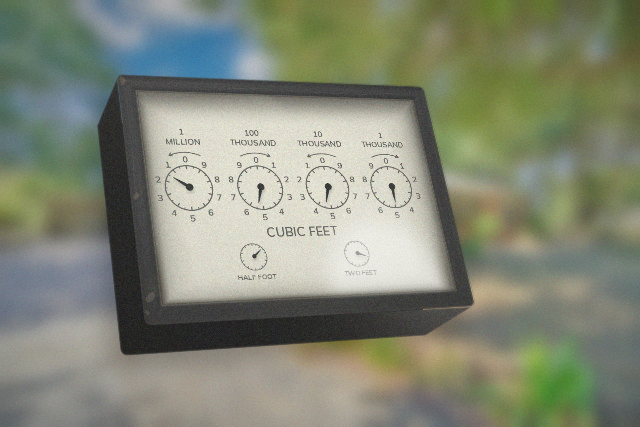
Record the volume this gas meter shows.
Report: 154500 ft³
